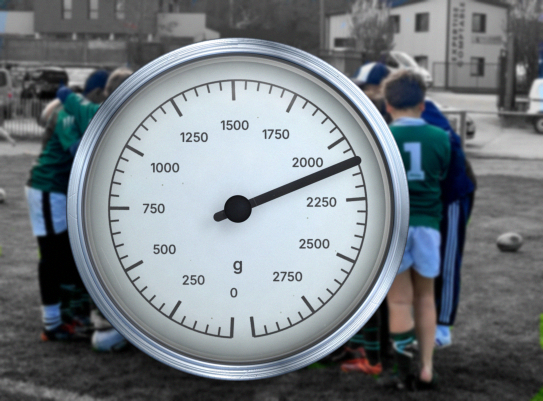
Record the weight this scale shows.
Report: 2100 g
